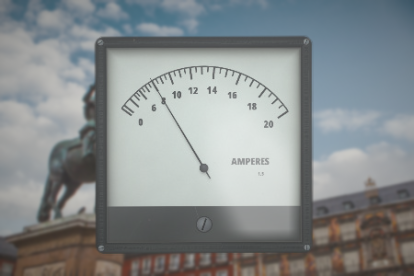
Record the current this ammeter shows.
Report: 8 A
